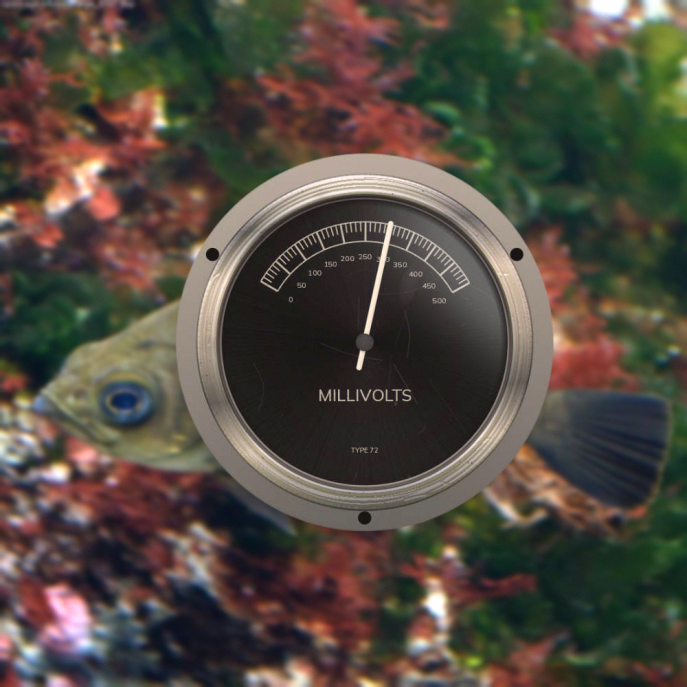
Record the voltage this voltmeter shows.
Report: 300 mV
